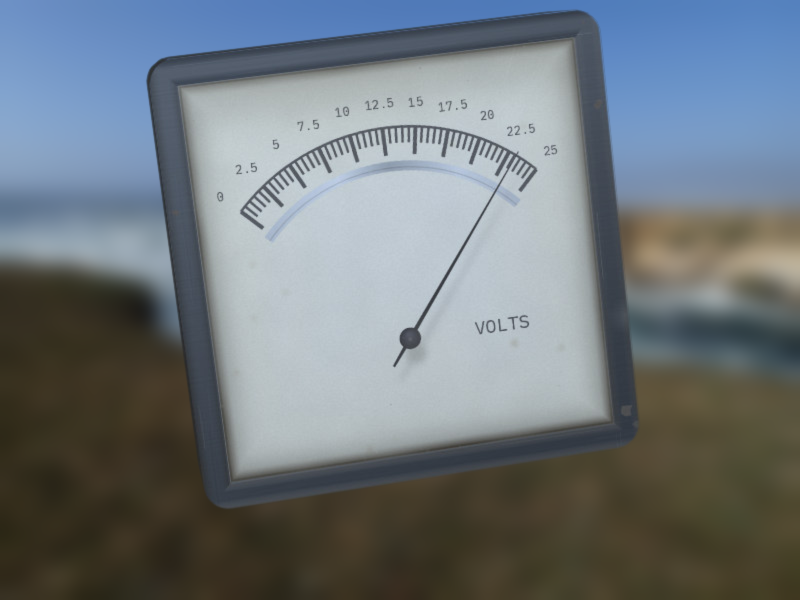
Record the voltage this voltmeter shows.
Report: 23 V
